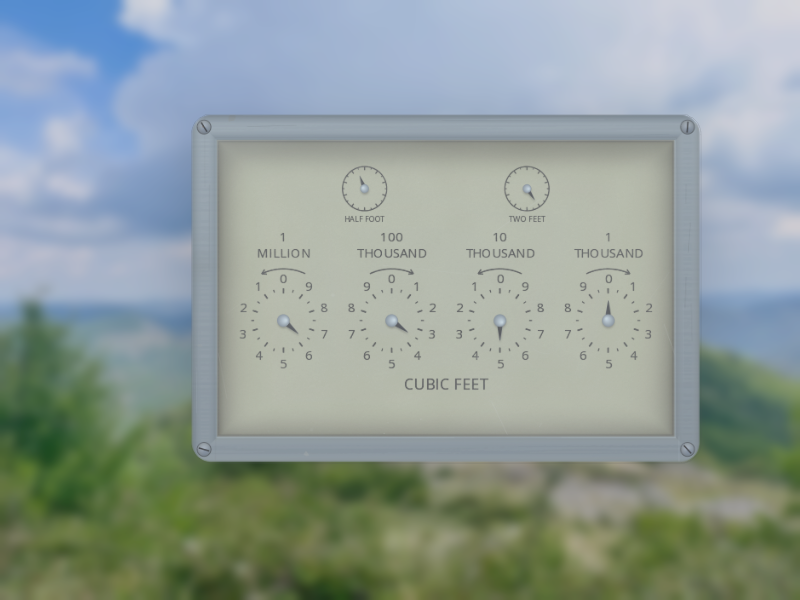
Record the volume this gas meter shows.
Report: 635000 ft³
